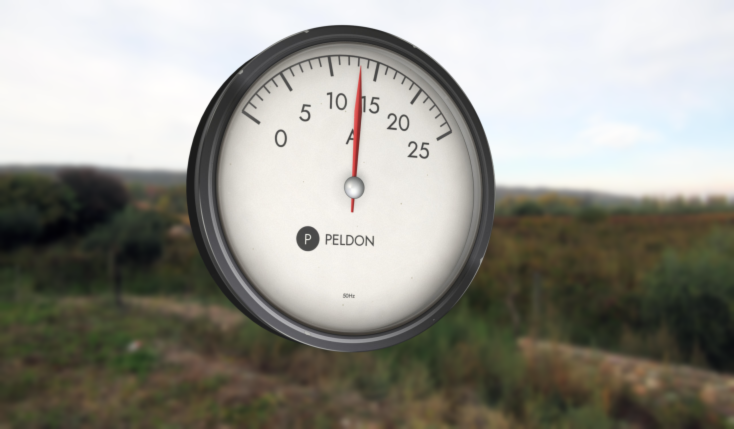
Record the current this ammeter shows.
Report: 13 A
